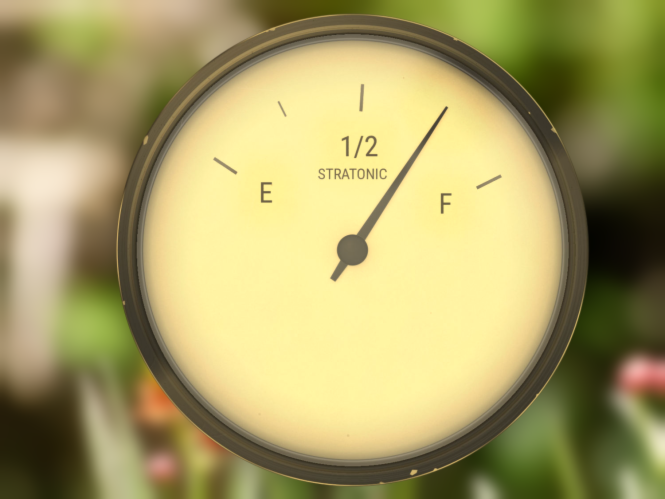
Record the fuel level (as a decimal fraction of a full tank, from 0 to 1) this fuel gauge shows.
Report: 0.75
